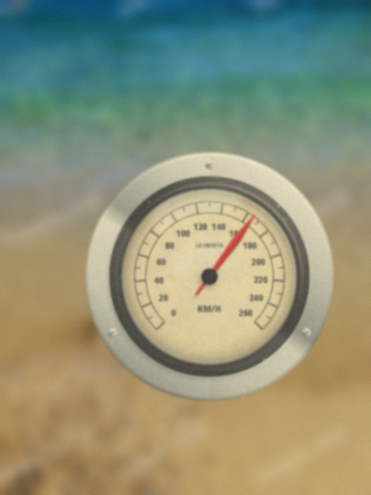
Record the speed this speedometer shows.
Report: 165 km/h
